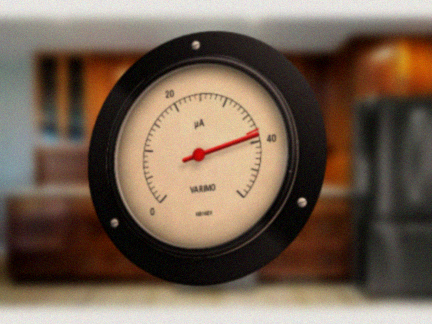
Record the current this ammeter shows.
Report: 39 µA
